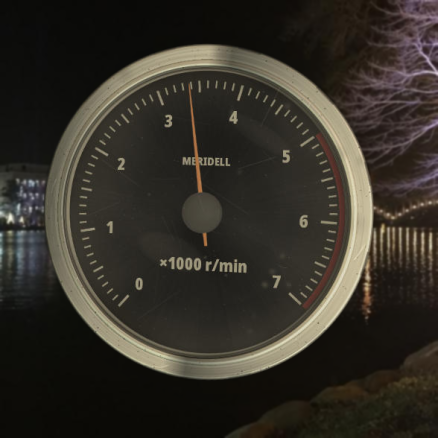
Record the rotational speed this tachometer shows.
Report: 3400 rpm
